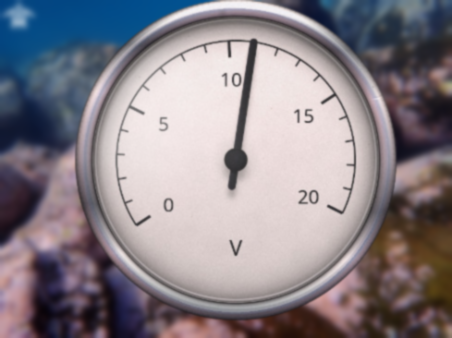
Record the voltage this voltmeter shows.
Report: 11 V
